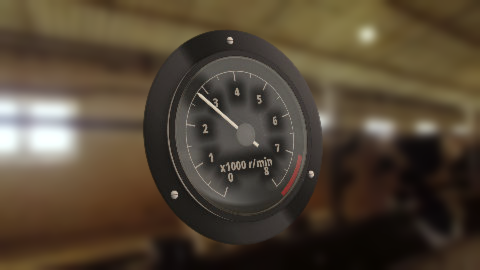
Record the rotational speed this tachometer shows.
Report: 2750 rpm
